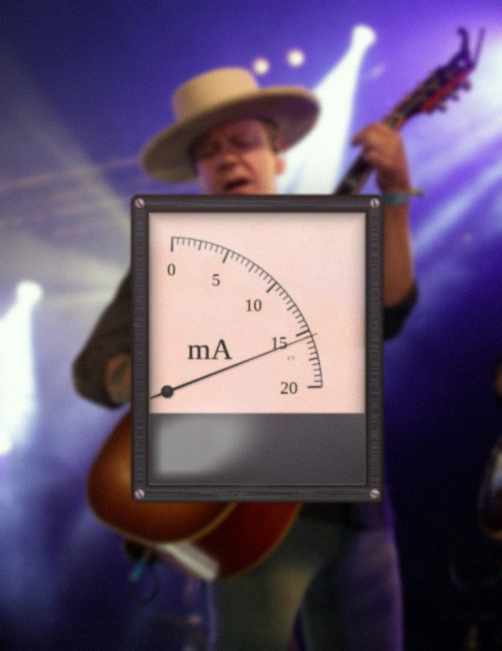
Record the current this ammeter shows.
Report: 15.5 mA
